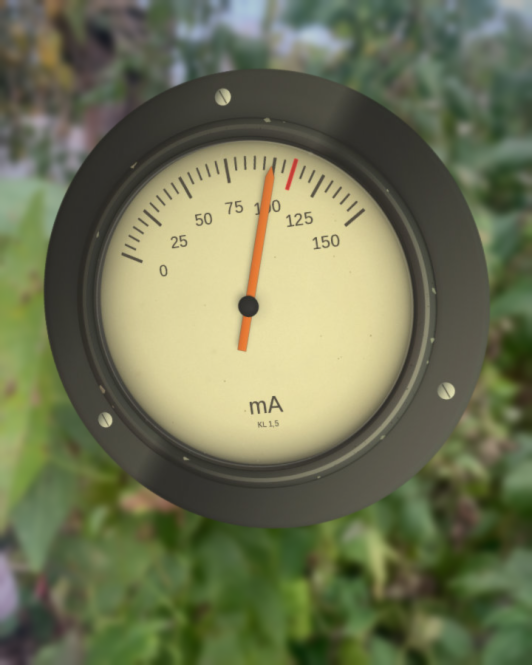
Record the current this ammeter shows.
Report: 100 mA
